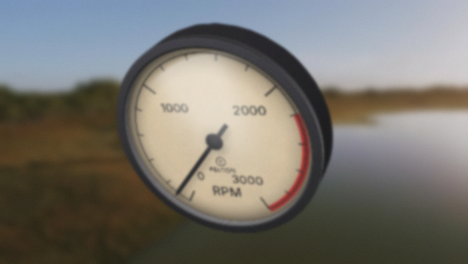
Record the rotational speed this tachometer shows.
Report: 100 rpm
